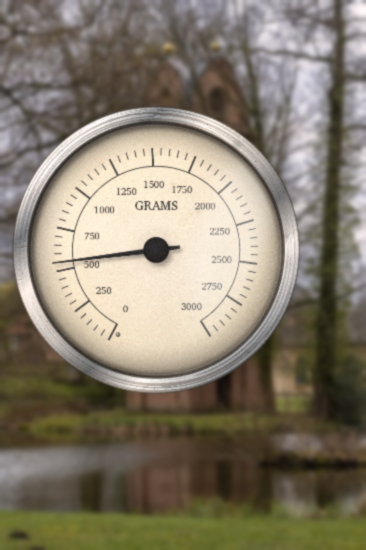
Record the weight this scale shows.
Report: 550 g
